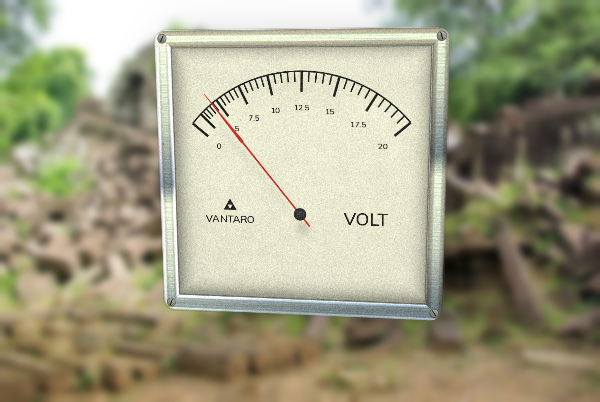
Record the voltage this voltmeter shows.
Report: 4.5 V
